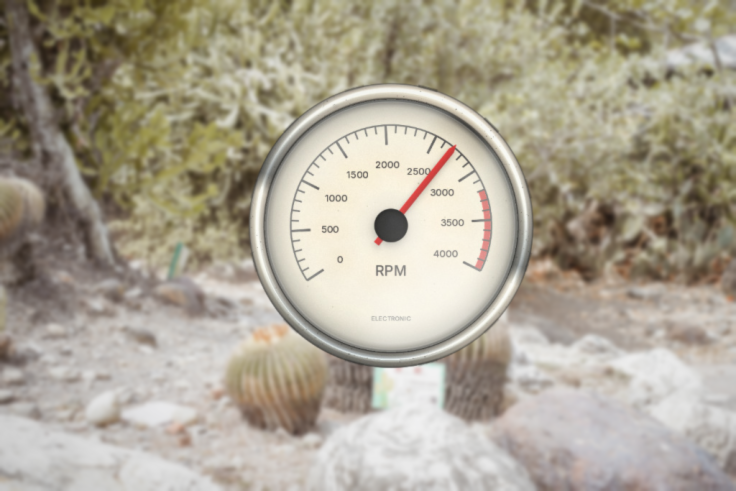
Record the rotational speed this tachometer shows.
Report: 2700 rpm
